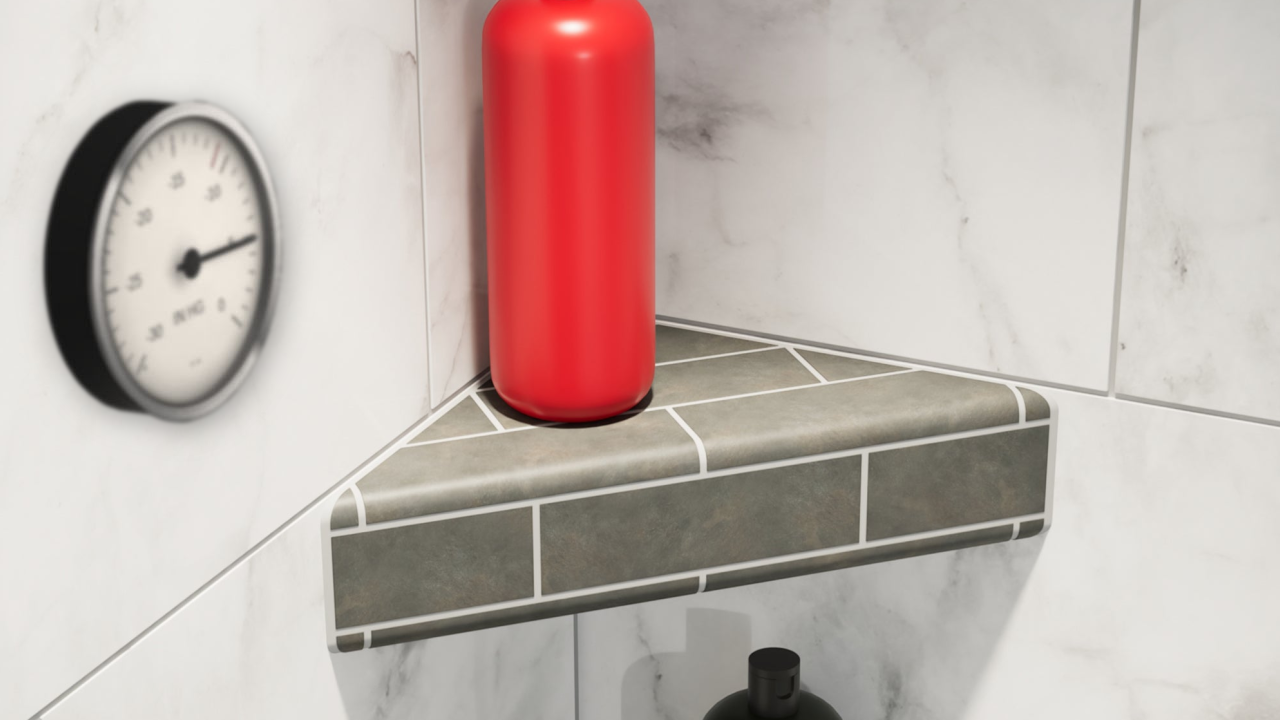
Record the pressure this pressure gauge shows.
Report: -5 inHg
